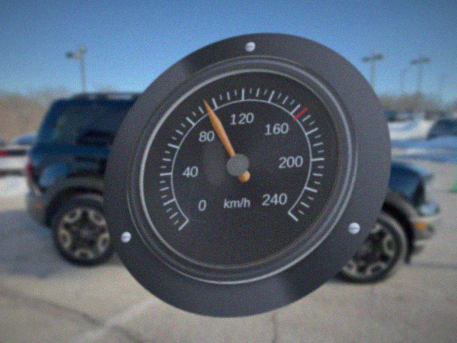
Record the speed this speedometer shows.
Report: 95 km/h
